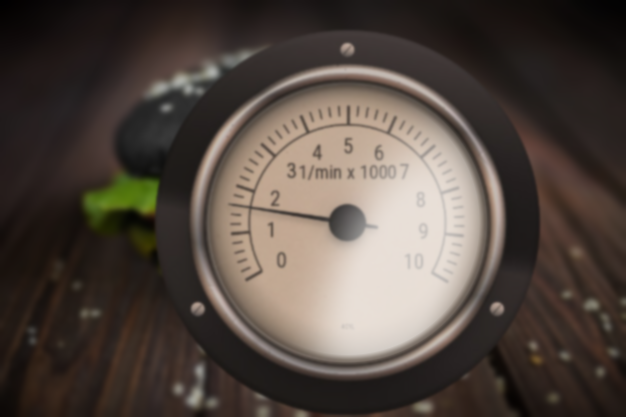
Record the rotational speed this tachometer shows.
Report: 1600 rpm
